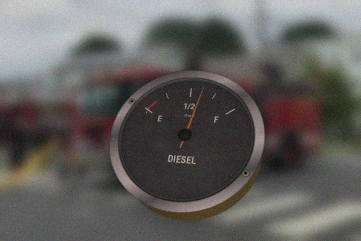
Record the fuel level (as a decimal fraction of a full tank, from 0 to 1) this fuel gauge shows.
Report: 0.625
